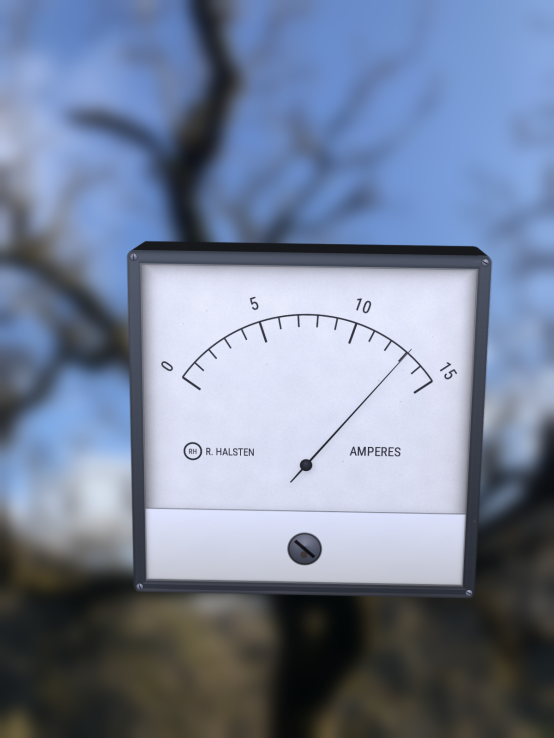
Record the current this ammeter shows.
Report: 13 A
